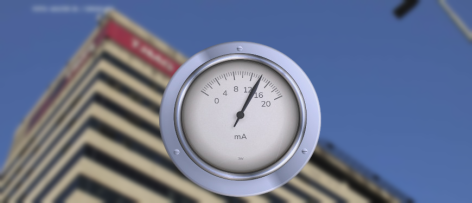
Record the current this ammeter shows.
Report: 14 mA
